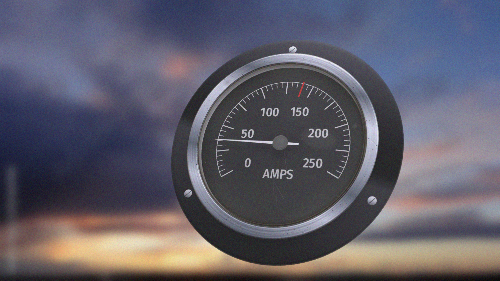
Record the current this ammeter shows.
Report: 35 A
